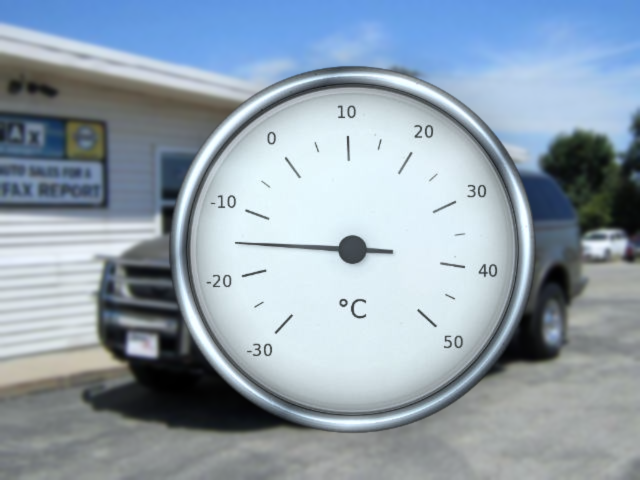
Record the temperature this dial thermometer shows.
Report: -15 °C
